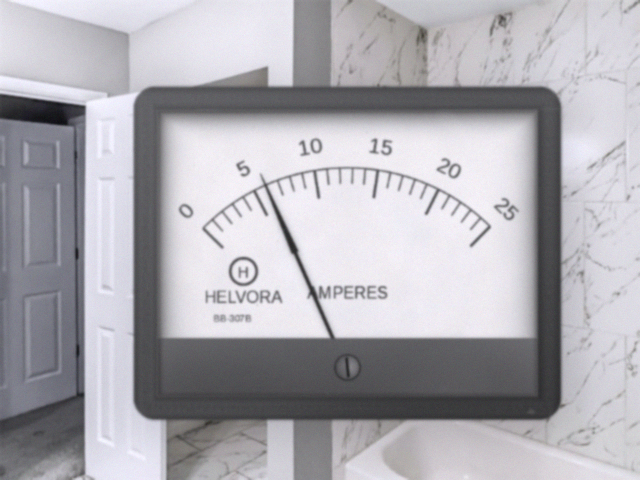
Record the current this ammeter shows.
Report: 6 A
